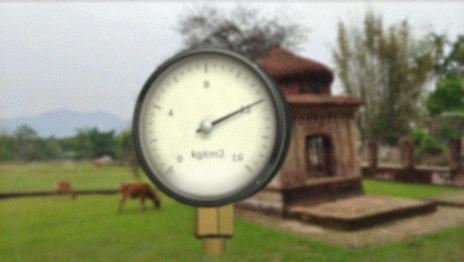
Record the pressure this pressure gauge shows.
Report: 12 kg/cm²
